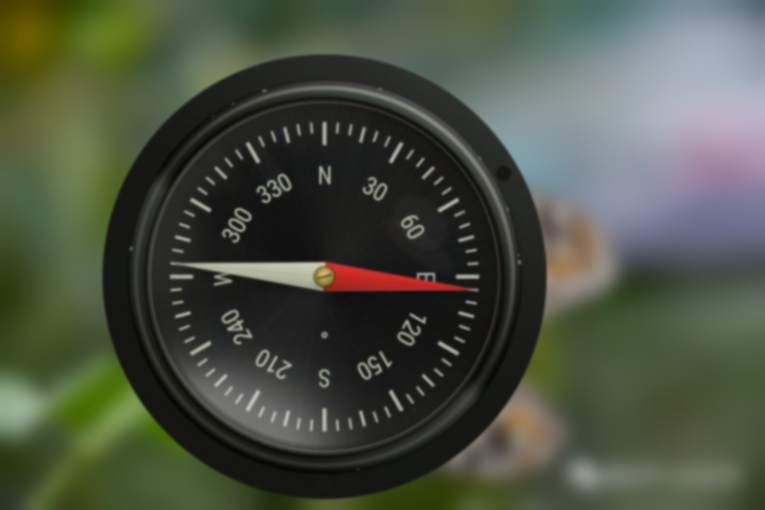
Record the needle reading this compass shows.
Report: 95 °
